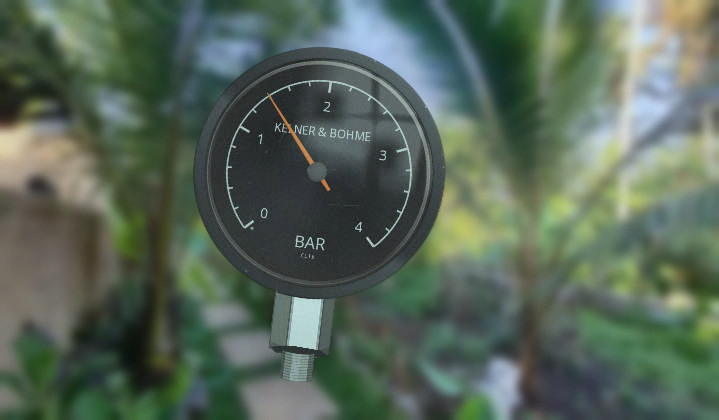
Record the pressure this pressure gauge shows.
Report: 1.4 bar
